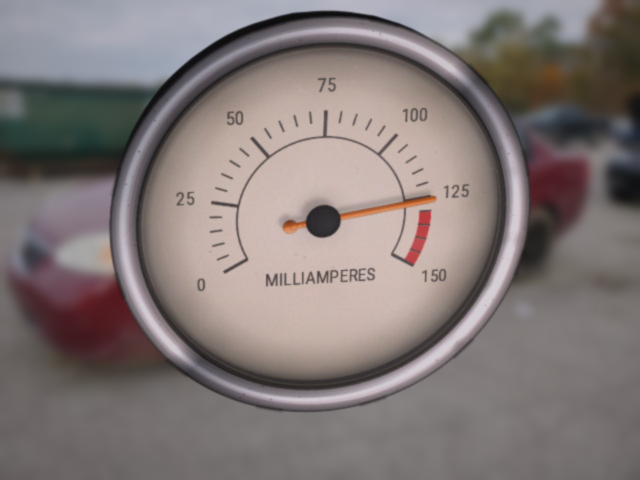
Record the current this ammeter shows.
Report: 125 mA
